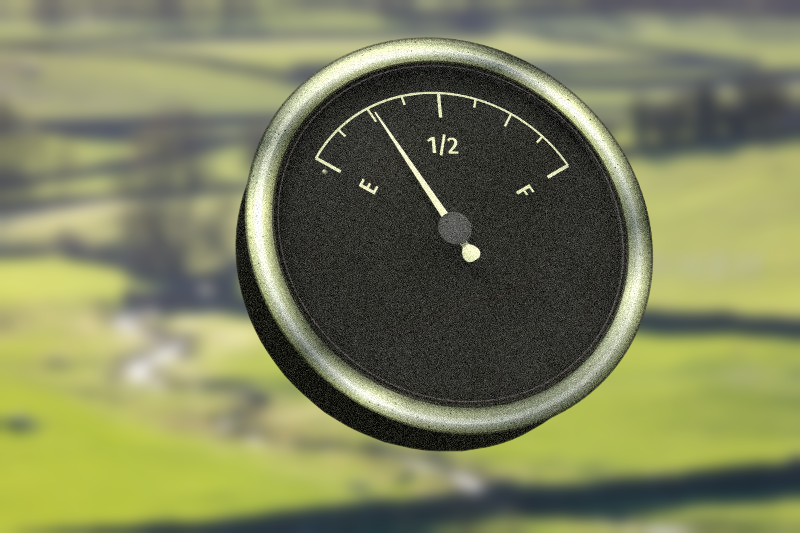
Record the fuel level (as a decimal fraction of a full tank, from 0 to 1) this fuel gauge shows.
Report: 0.25
